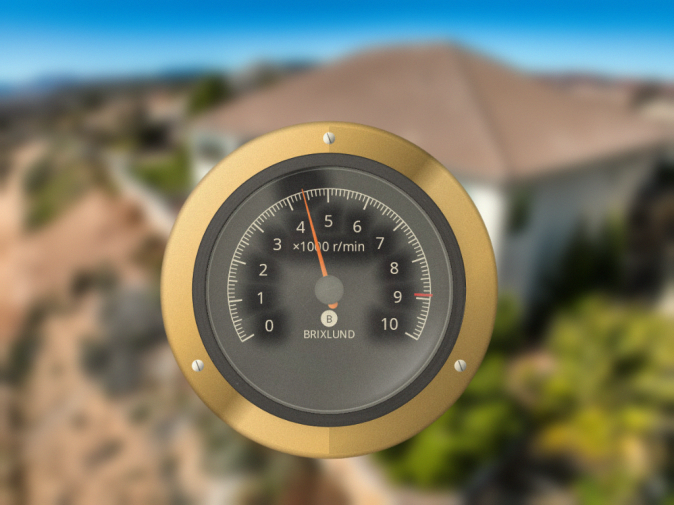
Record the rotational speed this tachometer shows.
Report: 4400 rpm
